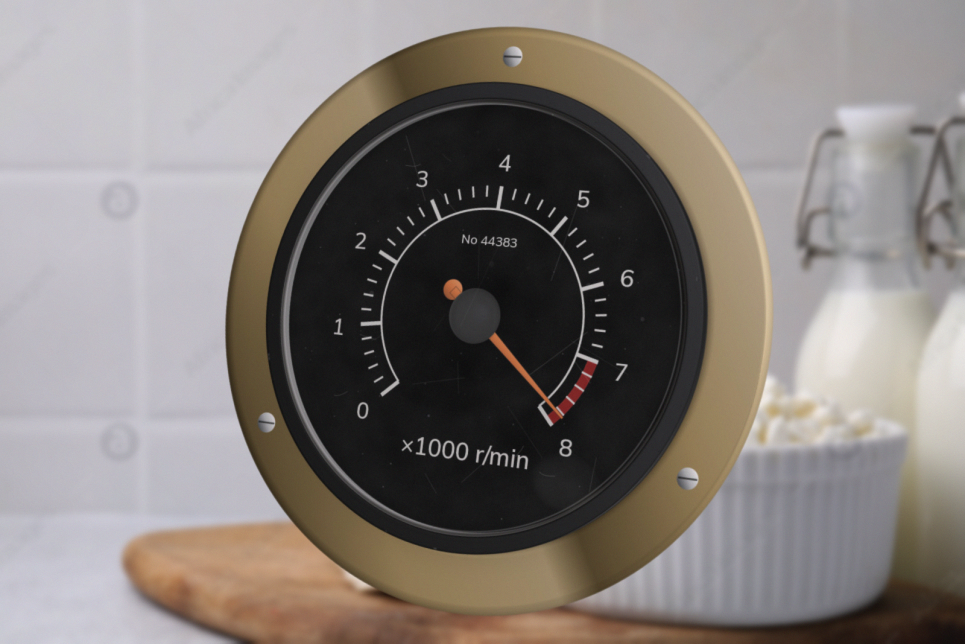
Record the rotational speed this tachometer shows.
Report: 7800 rpm
